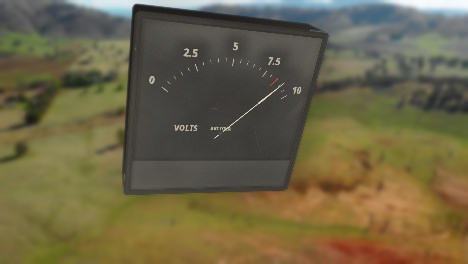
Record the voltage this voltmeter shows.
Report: 9 V
